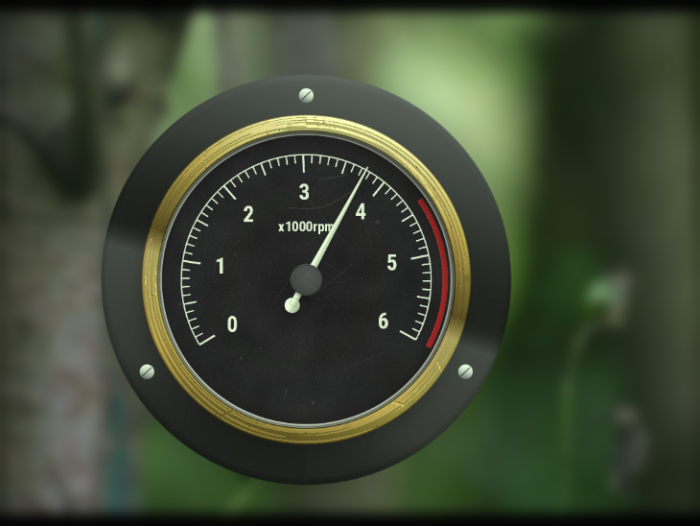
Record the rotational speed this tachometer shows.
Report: 3750 rpm
